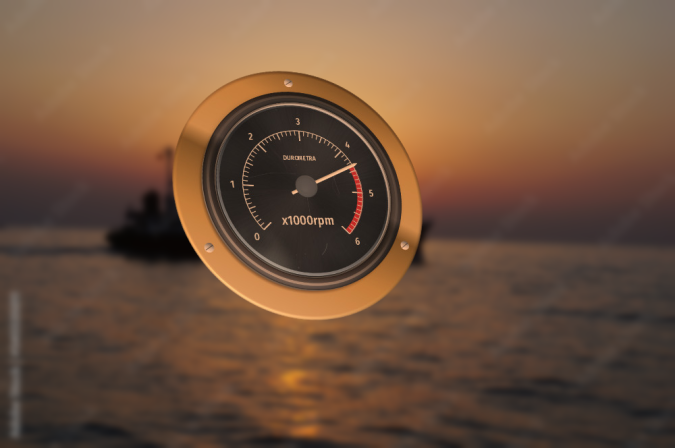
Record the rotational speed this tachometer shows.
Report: 4400 rpm
